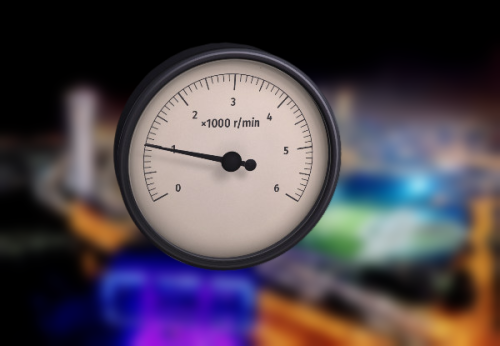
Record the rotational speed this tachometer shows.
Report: 1000 rpm
